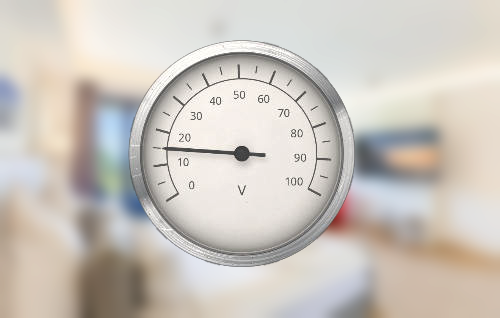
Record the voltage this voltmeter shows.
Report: 15 V
